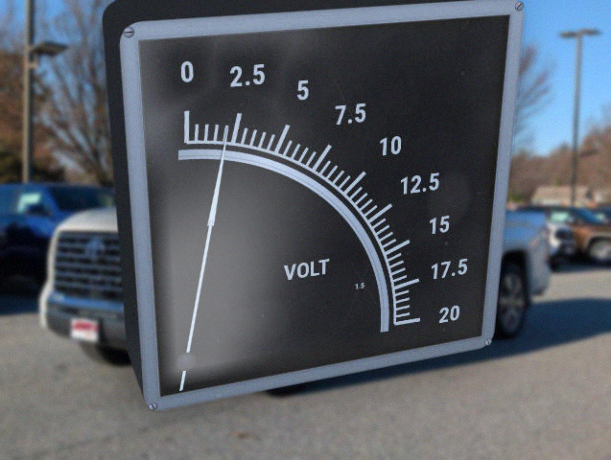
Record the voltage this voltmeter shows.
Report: 2 V
